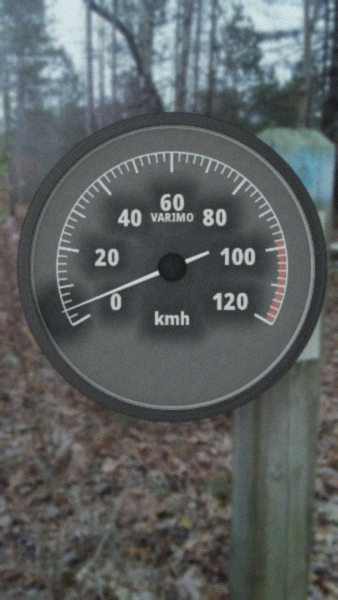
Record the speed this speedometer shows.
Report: 4 km/h
